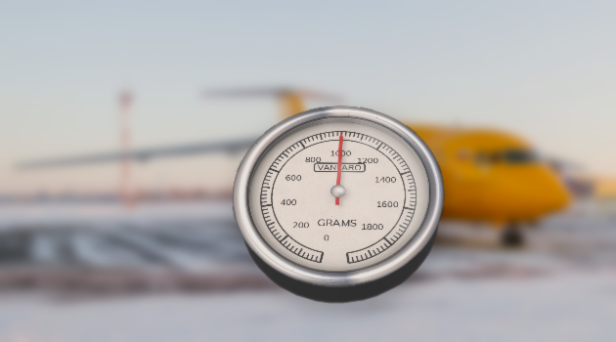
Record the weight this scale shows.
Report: 1000 g
